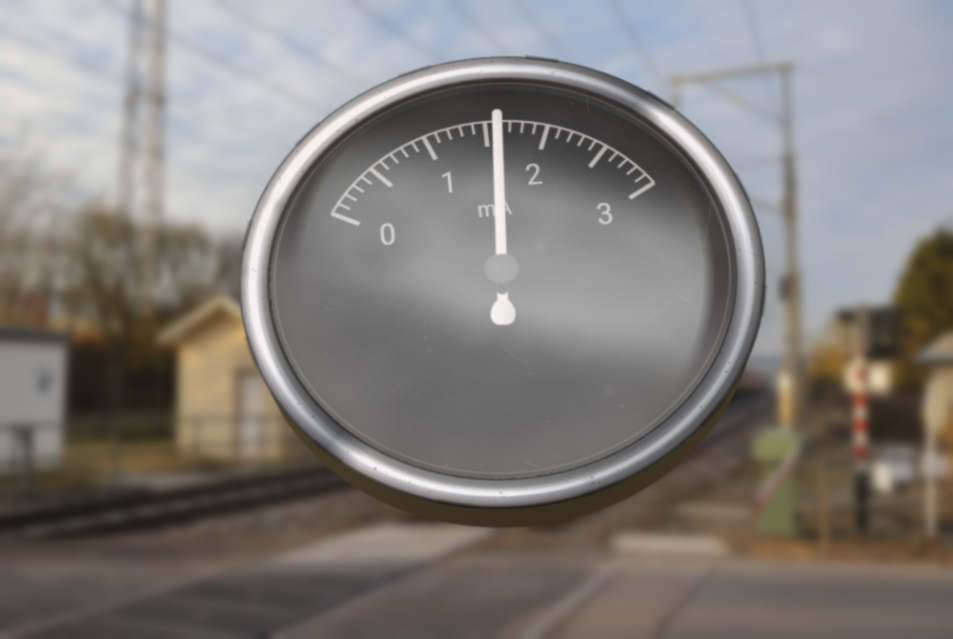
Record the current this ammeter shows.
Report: 1.6 mA
